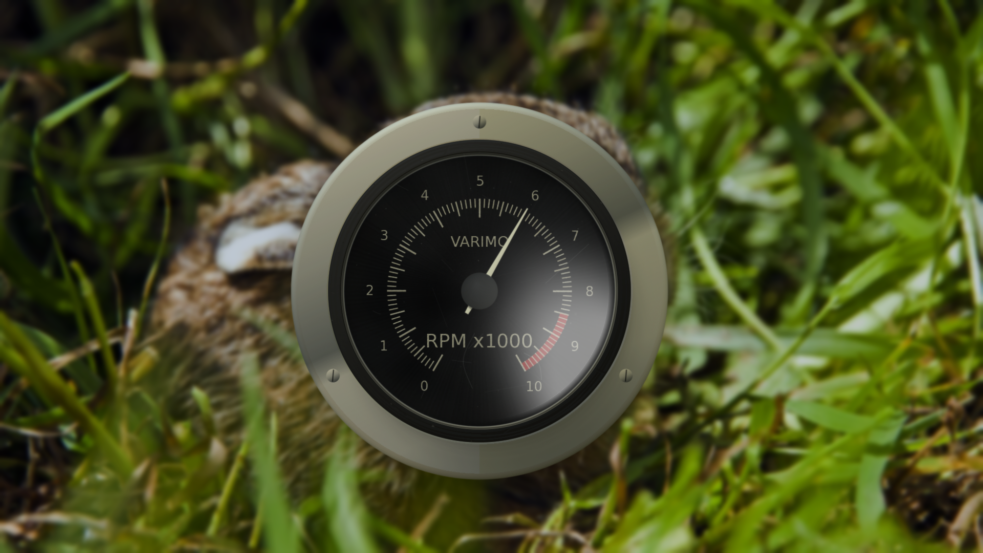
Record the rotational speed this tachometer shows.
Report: 6000 rpm
